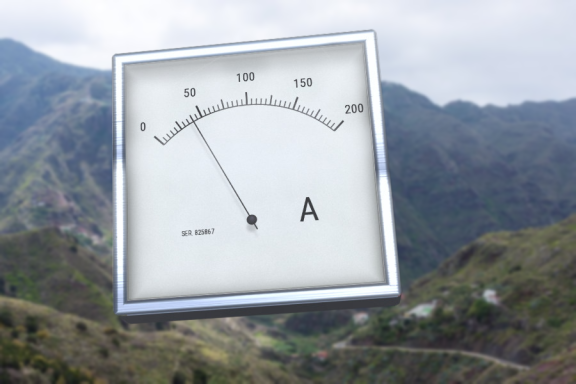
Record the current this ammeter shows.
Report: 40 A
